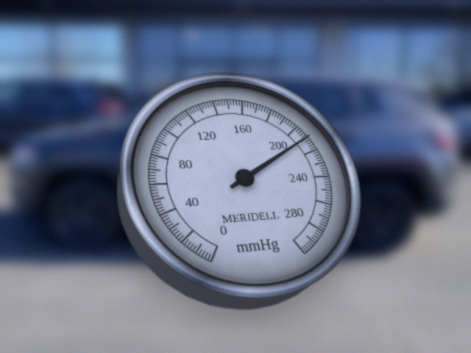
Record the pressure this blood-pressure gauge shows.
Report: 210 mmHg
